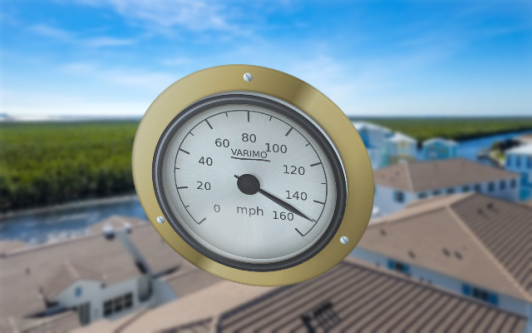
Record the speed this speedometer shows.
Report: 150 mph
